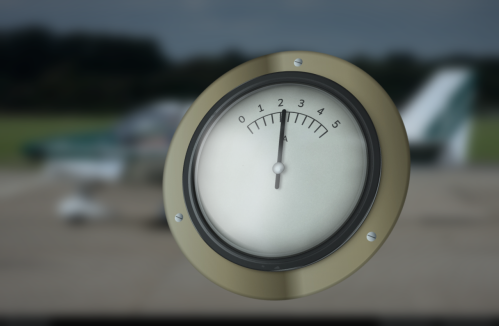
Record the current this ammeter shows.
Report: 2.25 A
